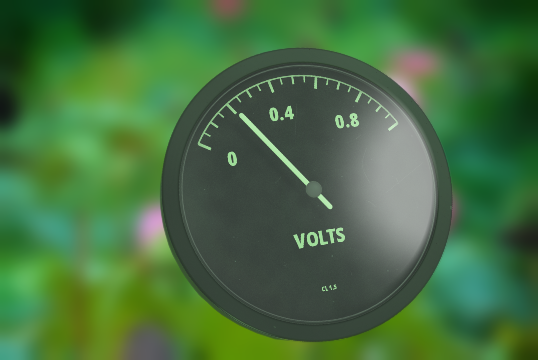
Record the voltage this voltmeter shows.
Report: 0.2 V
